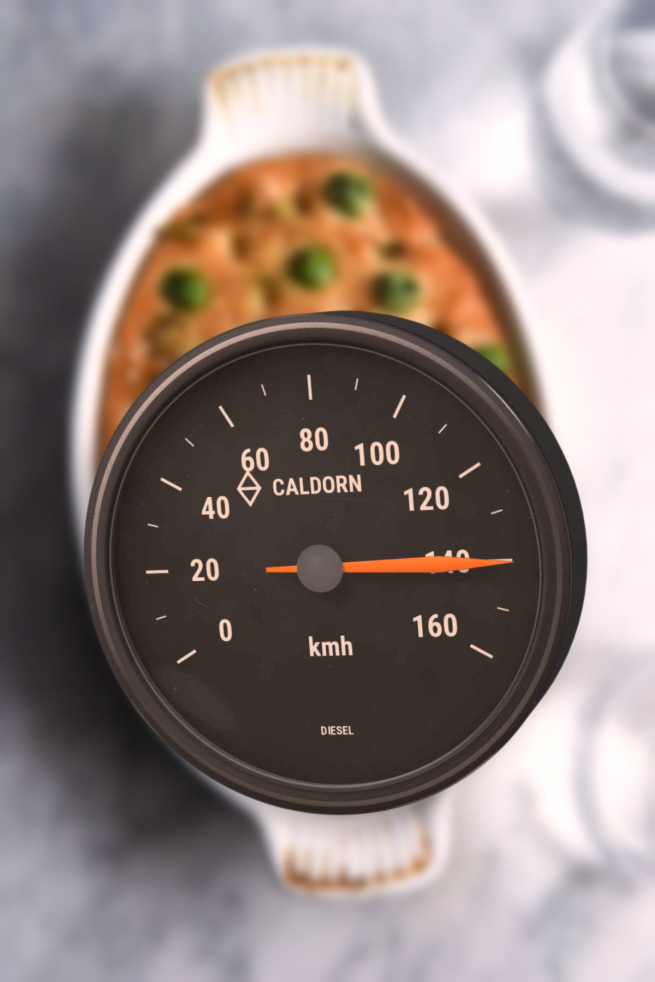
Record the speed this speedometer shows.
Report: 140 km/h
